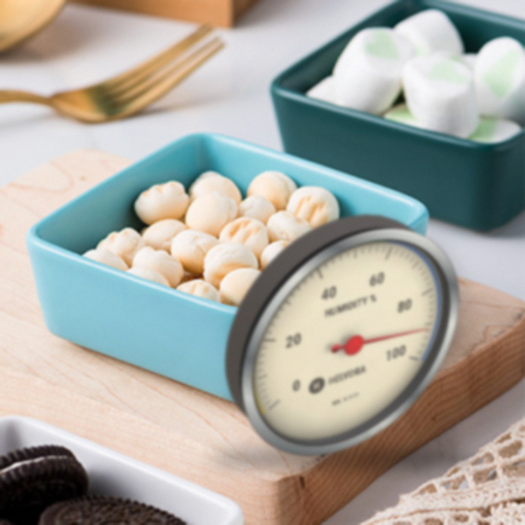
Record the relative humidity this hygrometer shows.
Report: 90 %
